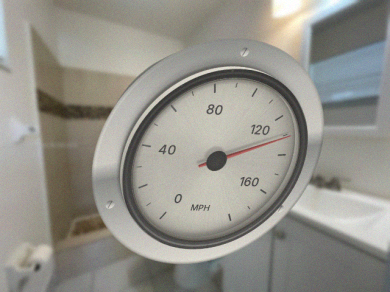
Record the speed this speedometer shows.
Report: 130 mph
